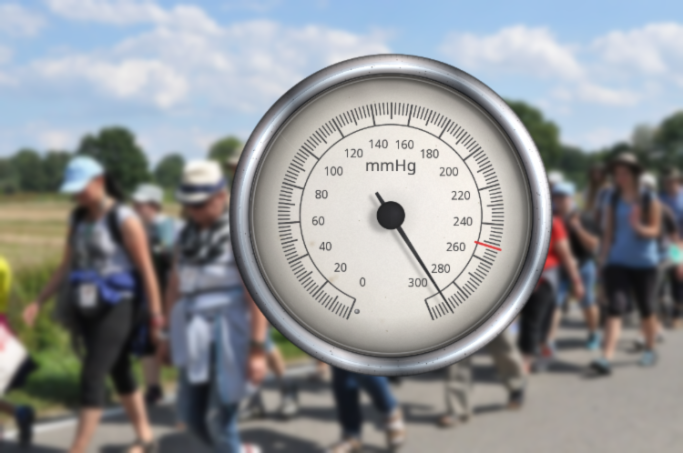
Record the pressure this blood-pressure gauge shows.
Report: 290 mmHg
